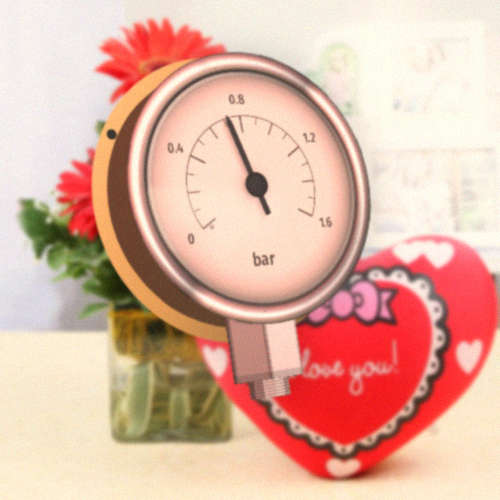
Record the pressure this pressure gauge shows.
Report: 0.7 bar
